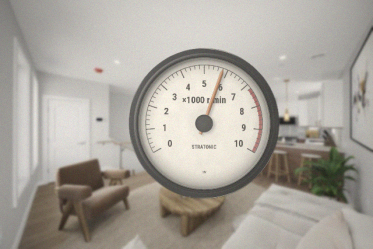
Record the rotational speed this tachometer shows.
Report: 5800 rpm
